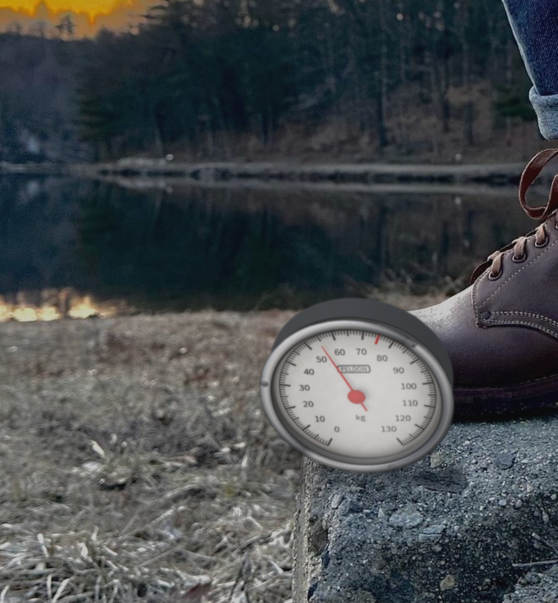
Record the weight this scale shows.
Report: 55 kg
